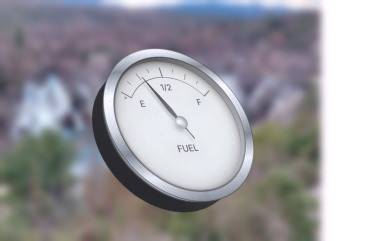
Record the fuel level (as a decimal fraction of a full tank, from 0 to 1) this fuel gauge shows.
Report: 0.25
